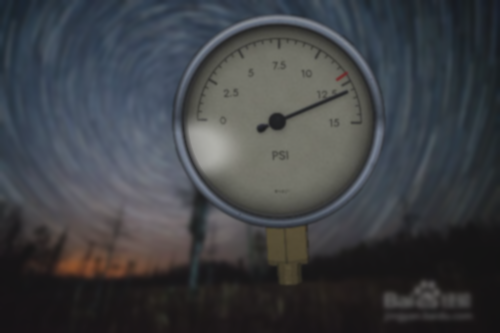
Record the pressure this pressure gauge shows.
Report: 13 psi
